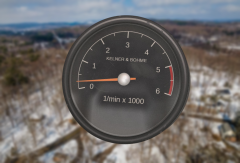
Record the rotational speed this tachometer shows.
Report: 250 rpm
